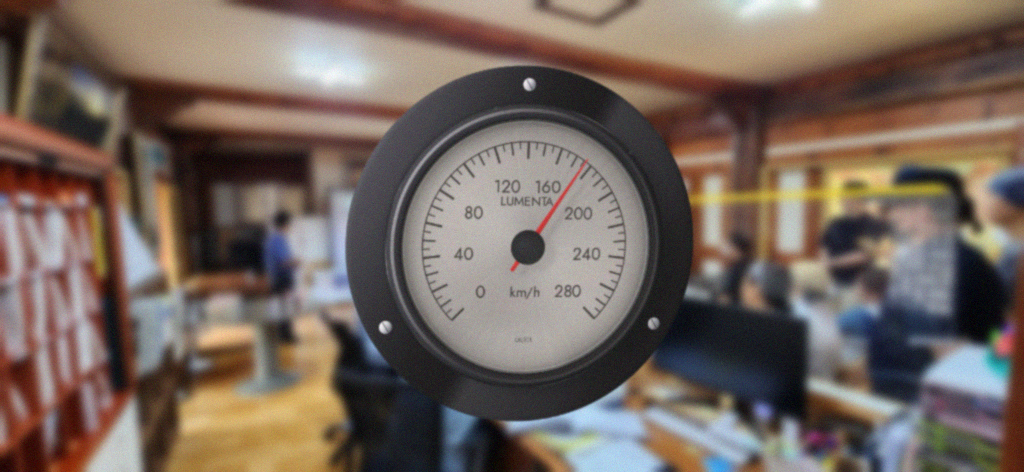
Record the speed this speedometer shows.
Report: 175 km/h
